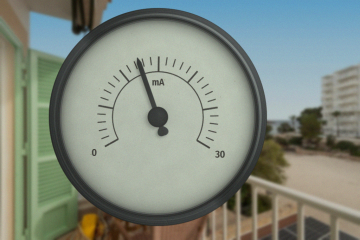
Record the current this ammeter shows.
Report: 12.5 mA
